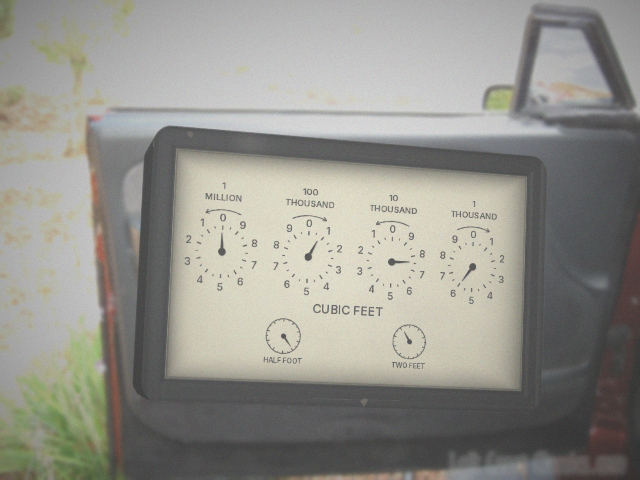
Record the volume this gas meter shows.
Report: 7600 ft³
